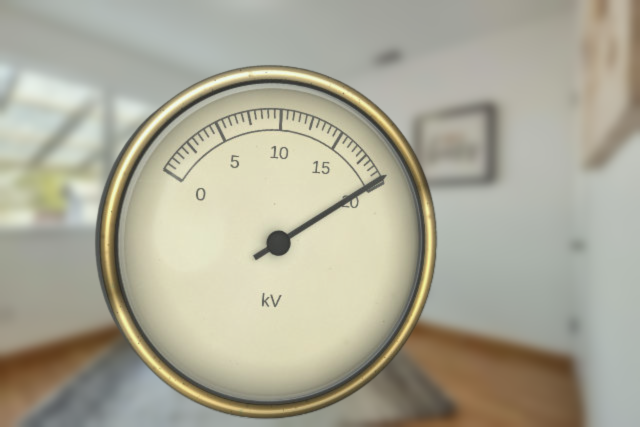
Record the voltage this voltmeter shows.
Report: 19.5 kV
